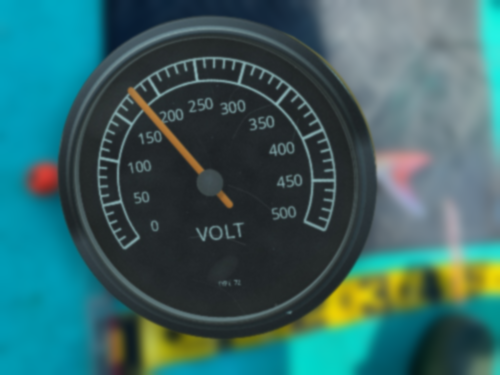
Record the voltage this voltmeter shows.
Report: 180 V
